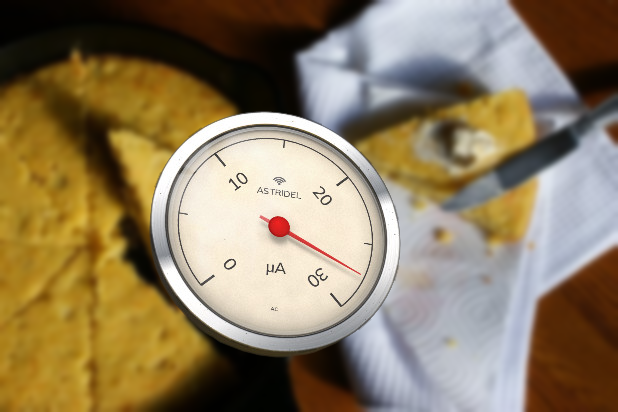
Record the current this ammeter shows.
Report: 27.5 µA
